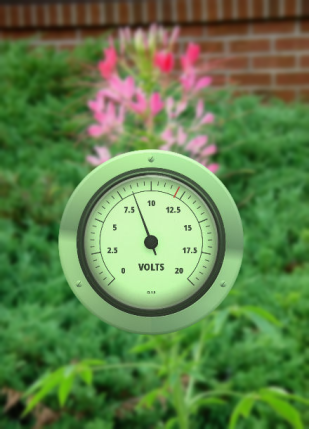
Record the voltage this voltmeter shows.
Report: 8.5 V
